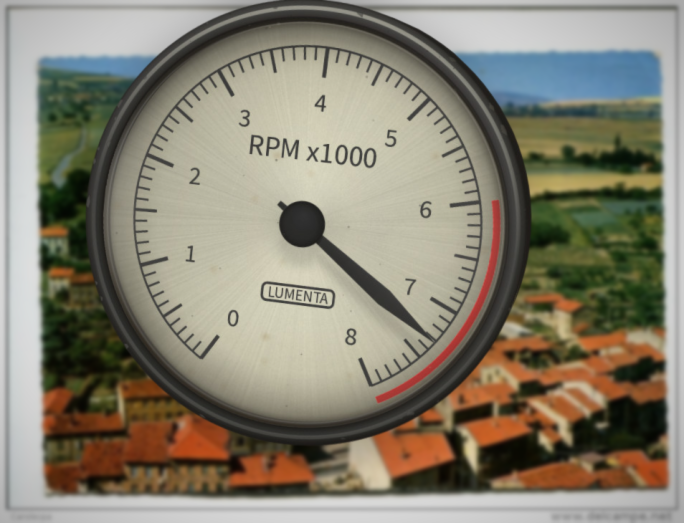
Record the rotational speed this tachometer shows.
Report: 7300 rpm
